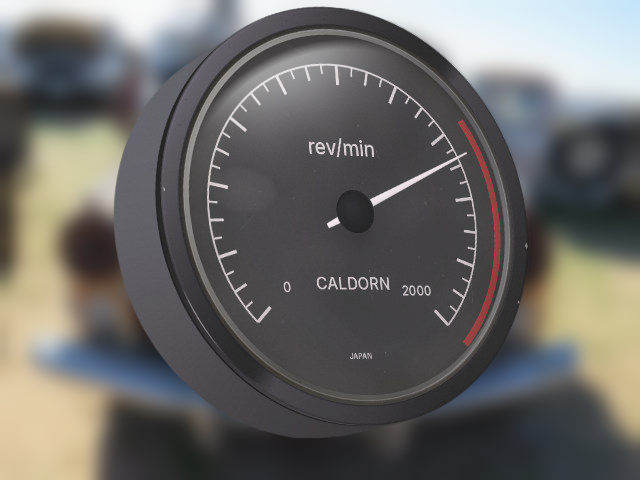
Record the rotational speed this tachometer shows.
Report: 1475 rpm
